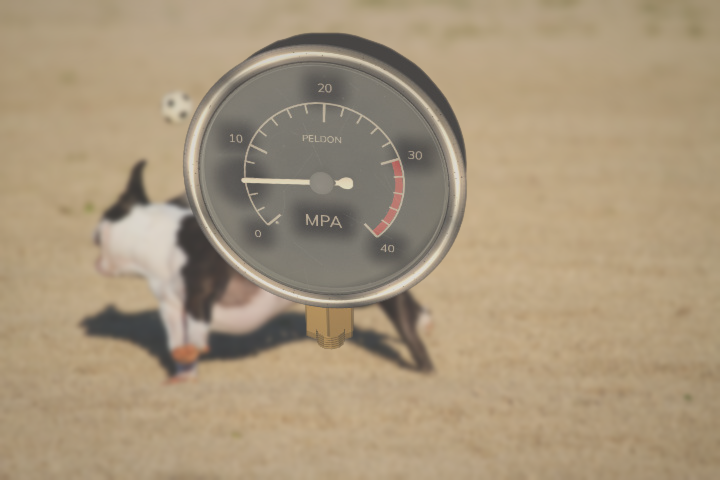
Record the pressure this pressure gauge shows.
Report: 6 MPa
